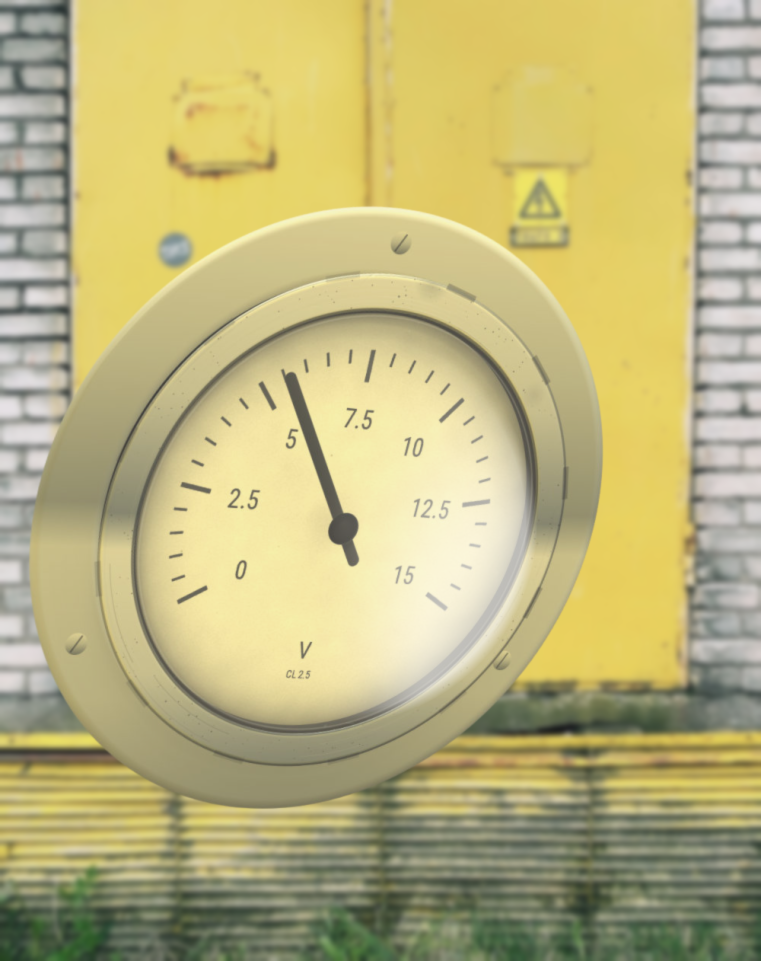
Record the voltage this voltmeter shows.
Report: 5.5 V
